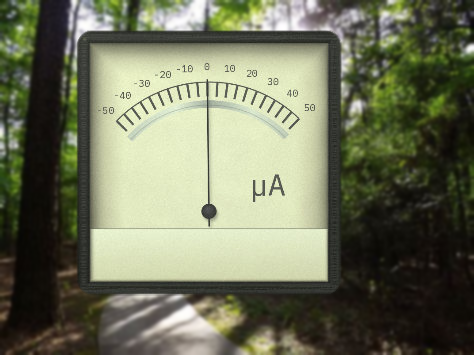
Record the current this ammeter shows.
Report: 0 µA
